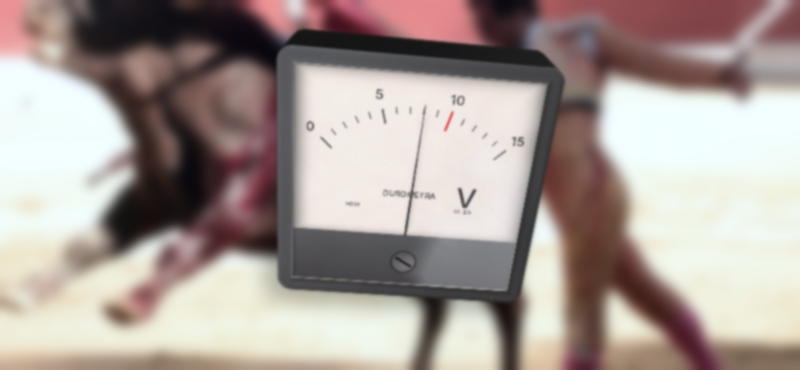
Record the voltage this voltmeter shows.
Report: 8 V
